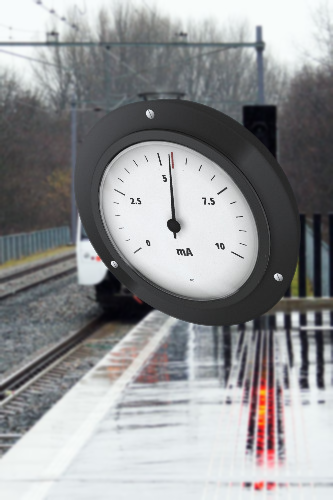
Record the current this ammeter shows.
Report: 5.5 mA
